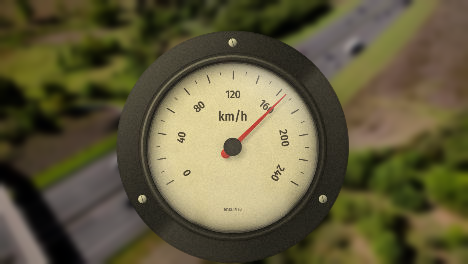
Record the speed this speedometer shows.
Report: 165 km/h
